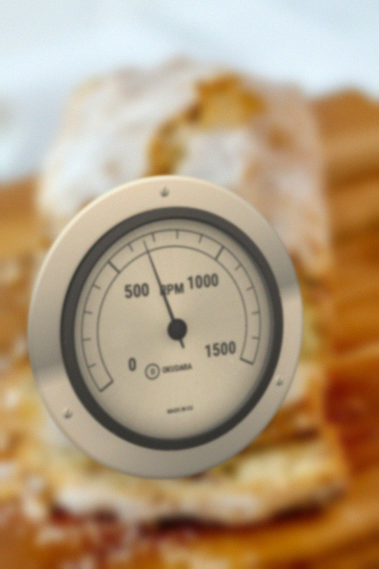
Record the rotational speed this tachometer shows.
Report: 650 rpm
